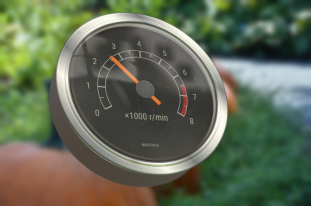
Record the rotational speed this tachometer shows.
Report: 2500 rpm
